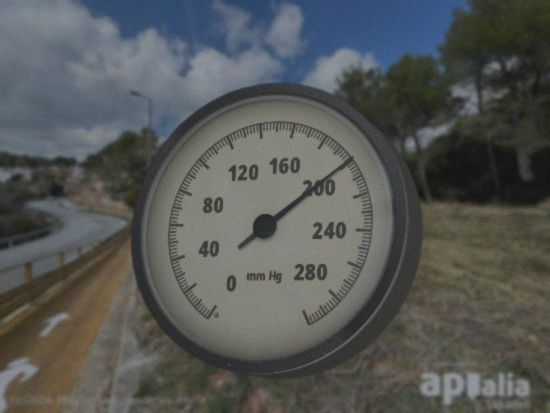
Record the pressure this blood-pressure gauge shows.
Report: 200 mmHg
